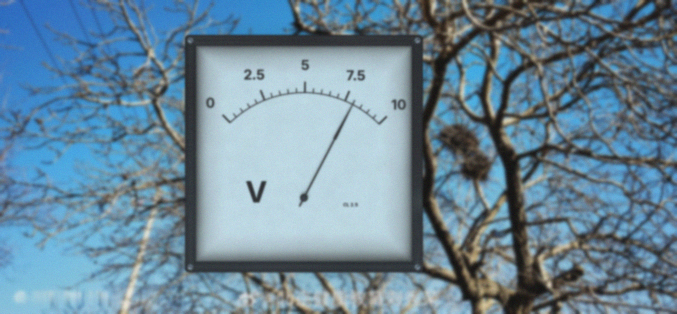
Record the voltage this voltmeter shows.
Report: 8 V
